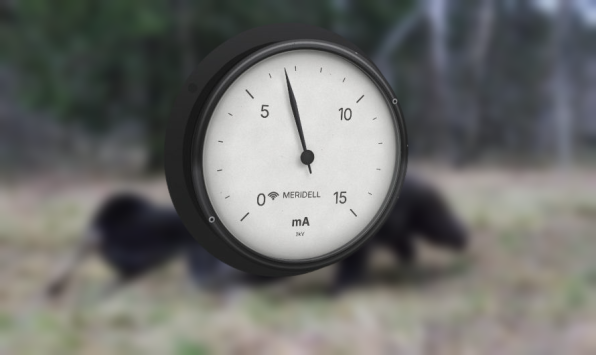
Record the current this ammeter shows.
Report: 6.5 mA
